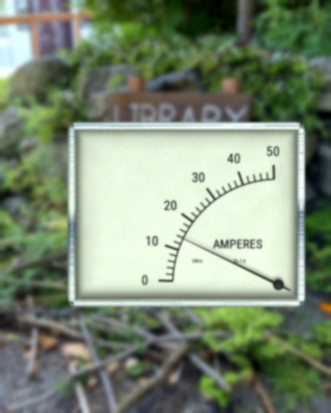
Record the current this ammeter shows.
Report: 14 A
